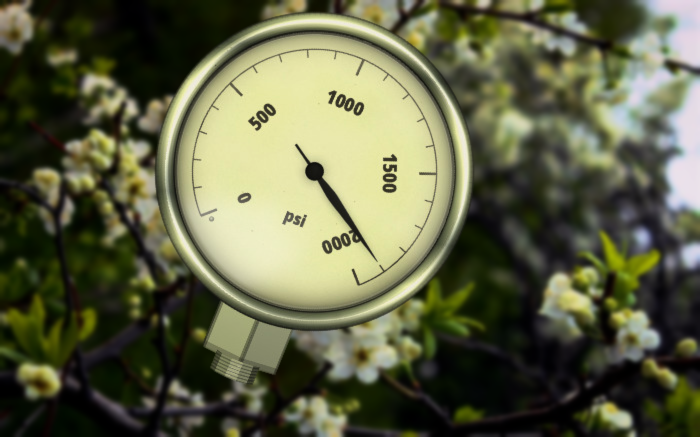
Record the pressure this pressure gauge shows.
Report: 1900 psi
